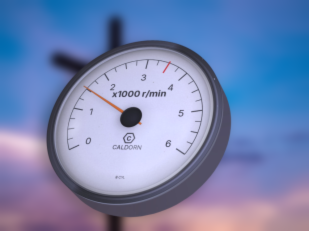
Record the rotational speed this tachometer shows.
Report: 1500 rpm
